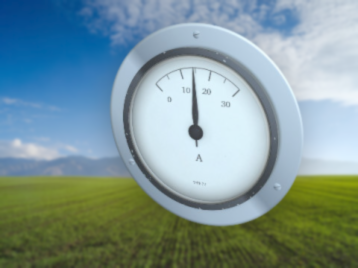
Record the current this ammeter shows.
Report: 15 A
